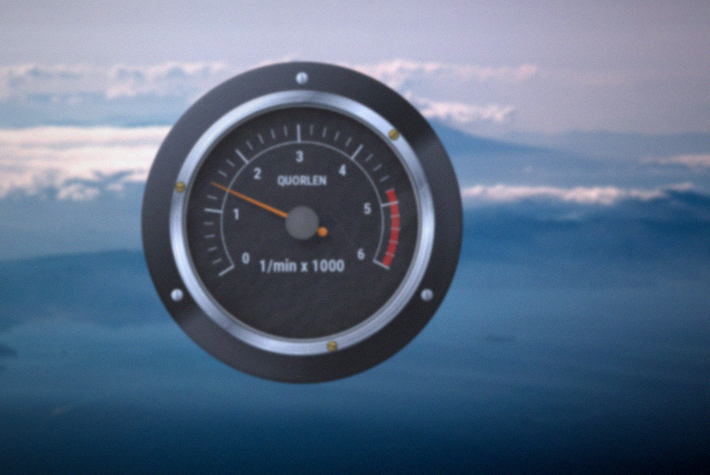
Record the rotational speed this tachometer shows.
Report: 1400 rpm
